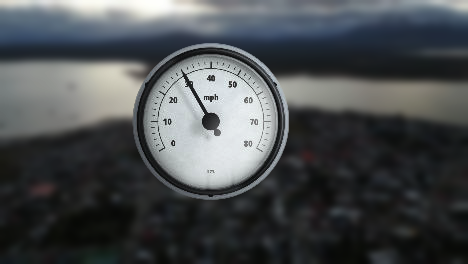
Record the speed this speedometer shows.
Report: 30 mph
